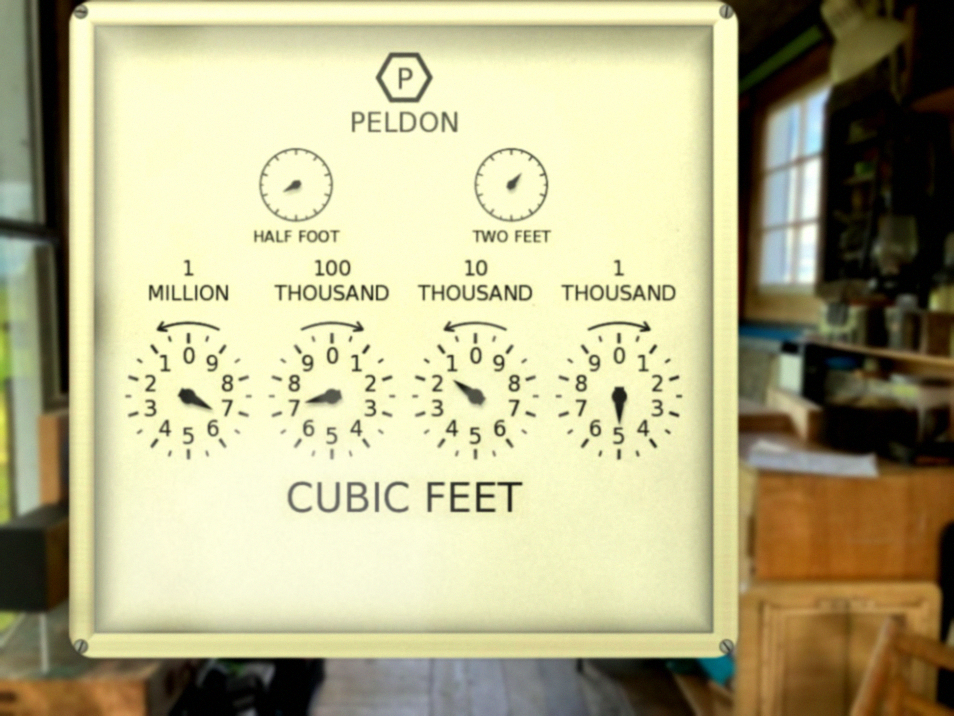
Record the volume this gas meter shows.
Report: 671500 ft³
